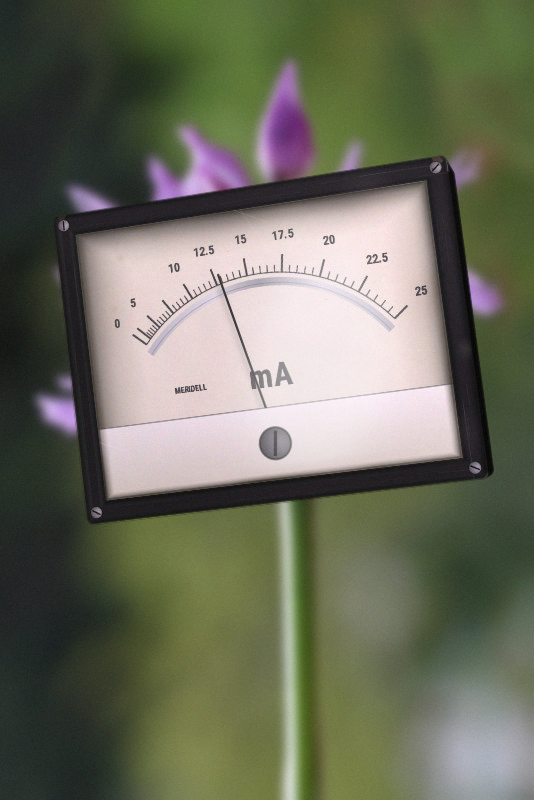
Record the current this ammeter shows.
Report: 13 mA
